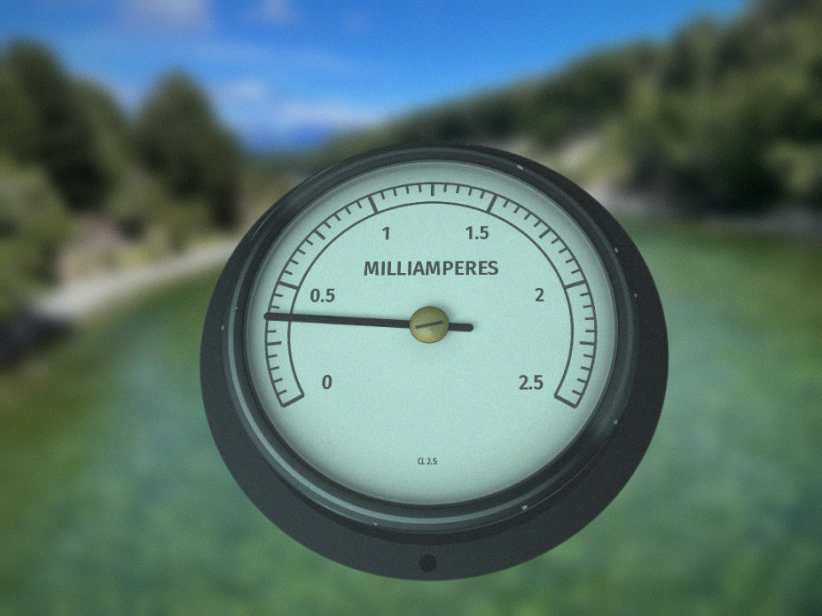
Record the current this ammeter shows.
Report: 0.35 mA
